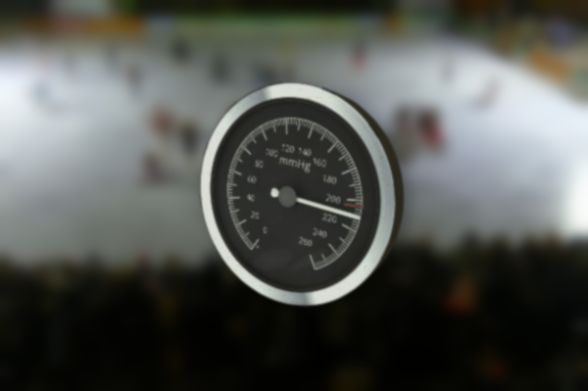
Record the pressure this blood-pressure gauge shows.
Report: 210 mmHg
